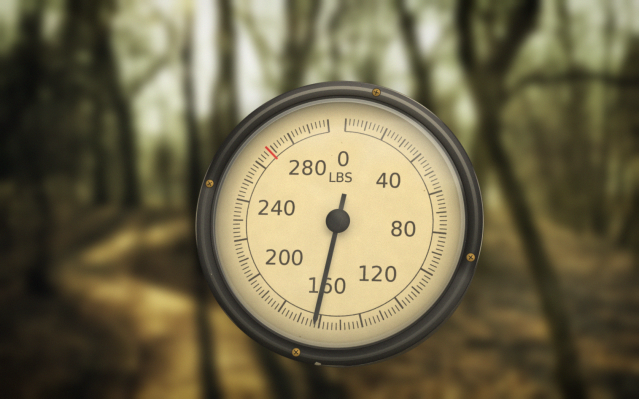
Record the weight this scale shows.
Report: 162 lb
